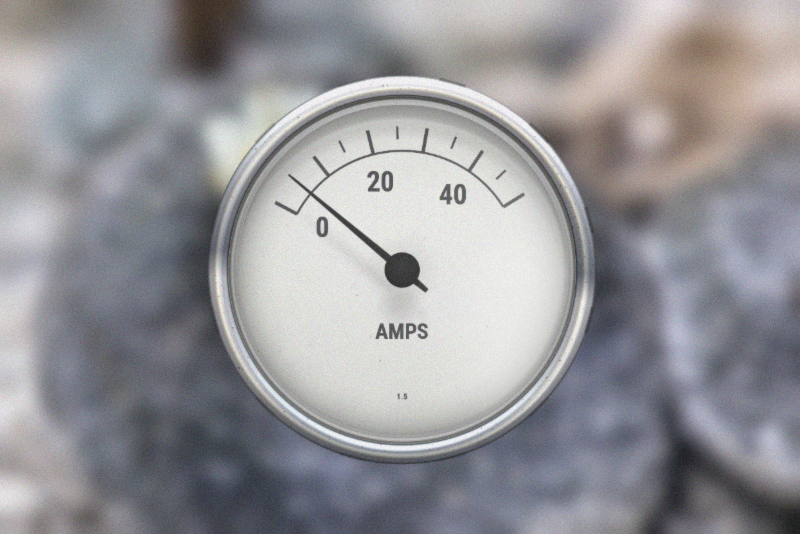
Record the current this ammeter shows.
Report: 5 A
